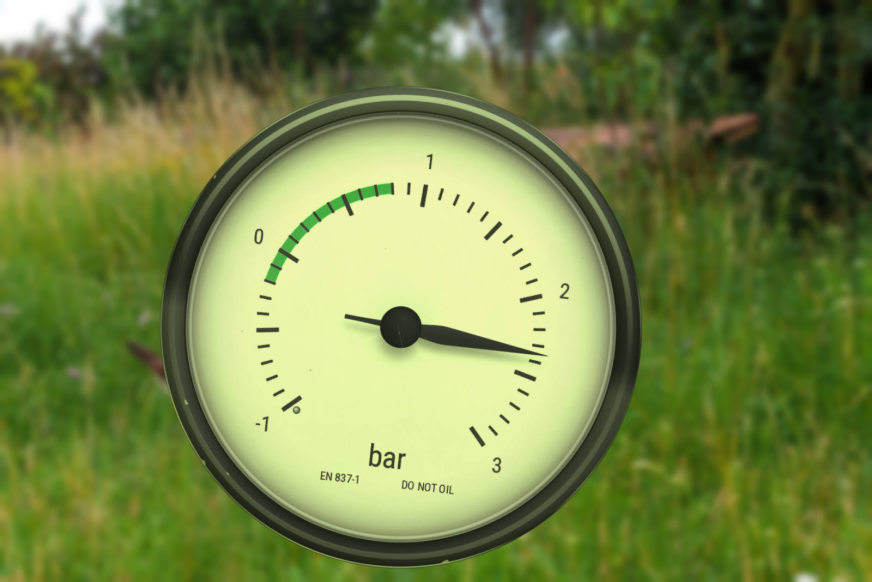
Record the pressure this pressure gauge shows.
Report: 2.35 bar
